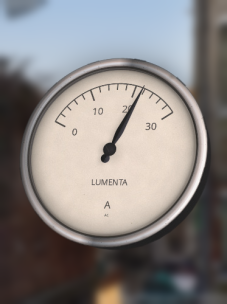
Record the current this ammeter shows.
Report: 22 A
